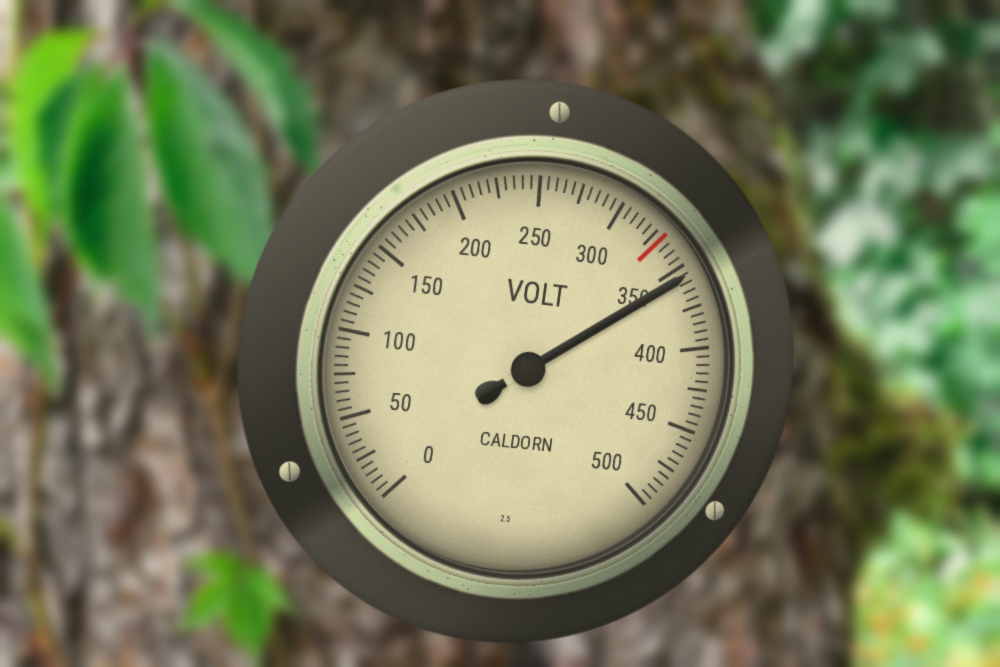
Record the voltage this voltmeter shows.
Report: 355 V
